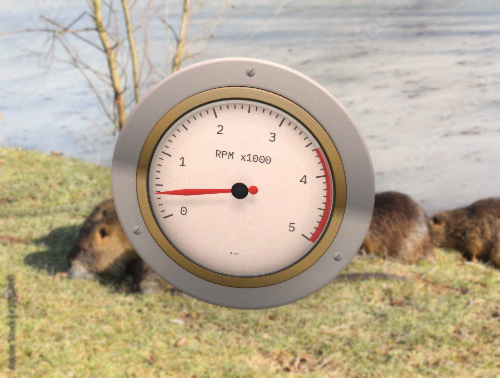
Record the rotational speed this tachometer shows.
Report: 400 rpm
